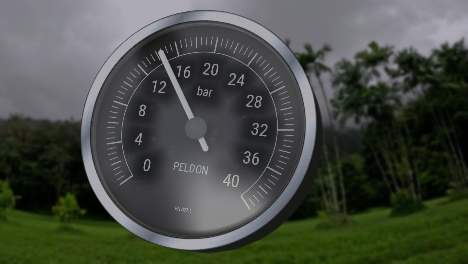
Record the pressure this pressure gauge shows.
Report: 14.5 bar
